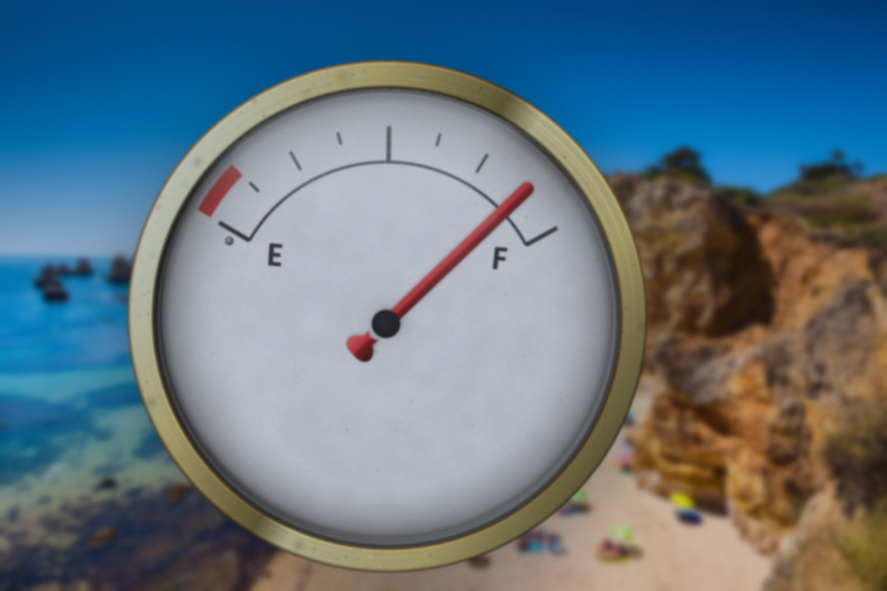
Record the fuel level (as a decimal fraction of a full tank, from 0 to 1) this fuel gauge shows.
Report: 0.875
